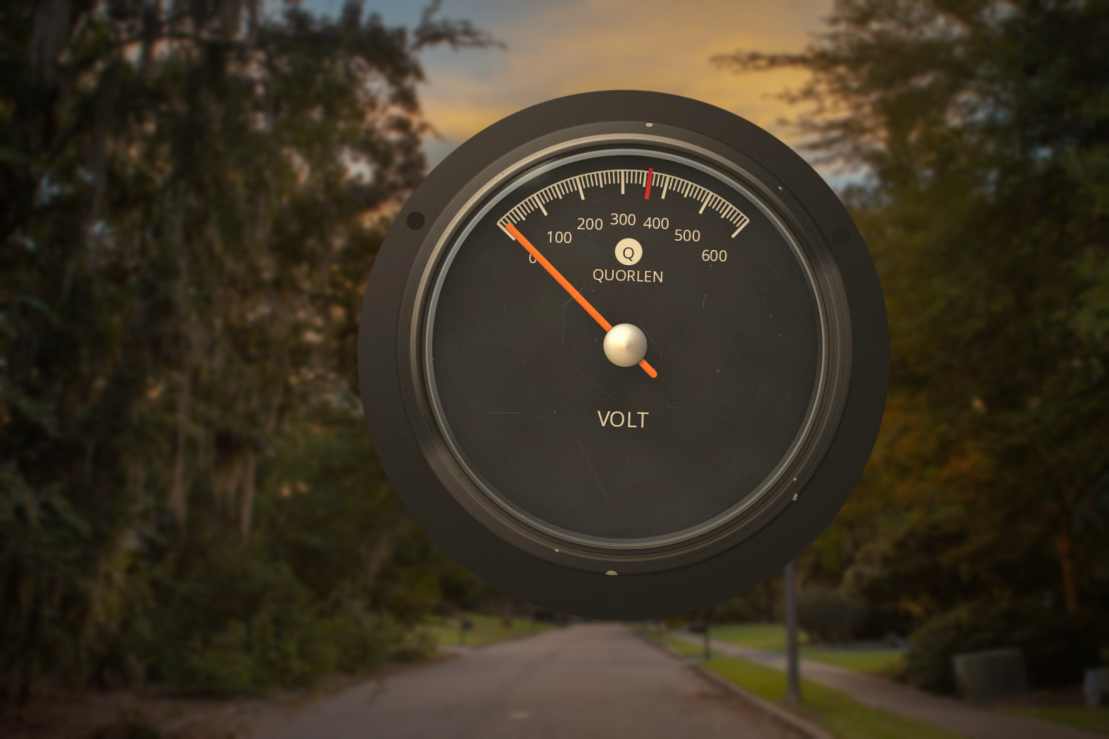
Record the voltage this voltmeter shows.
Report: 10 V
